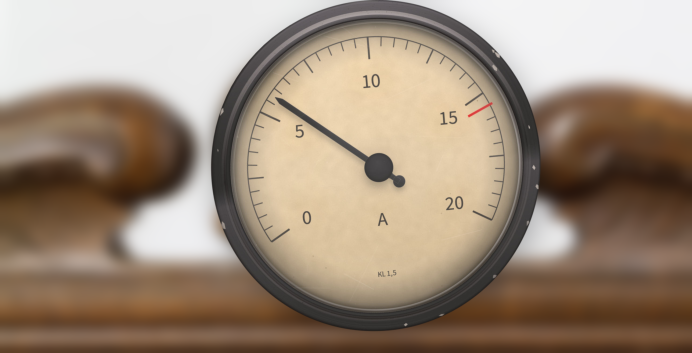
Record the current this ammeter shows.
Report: 5.75 A
